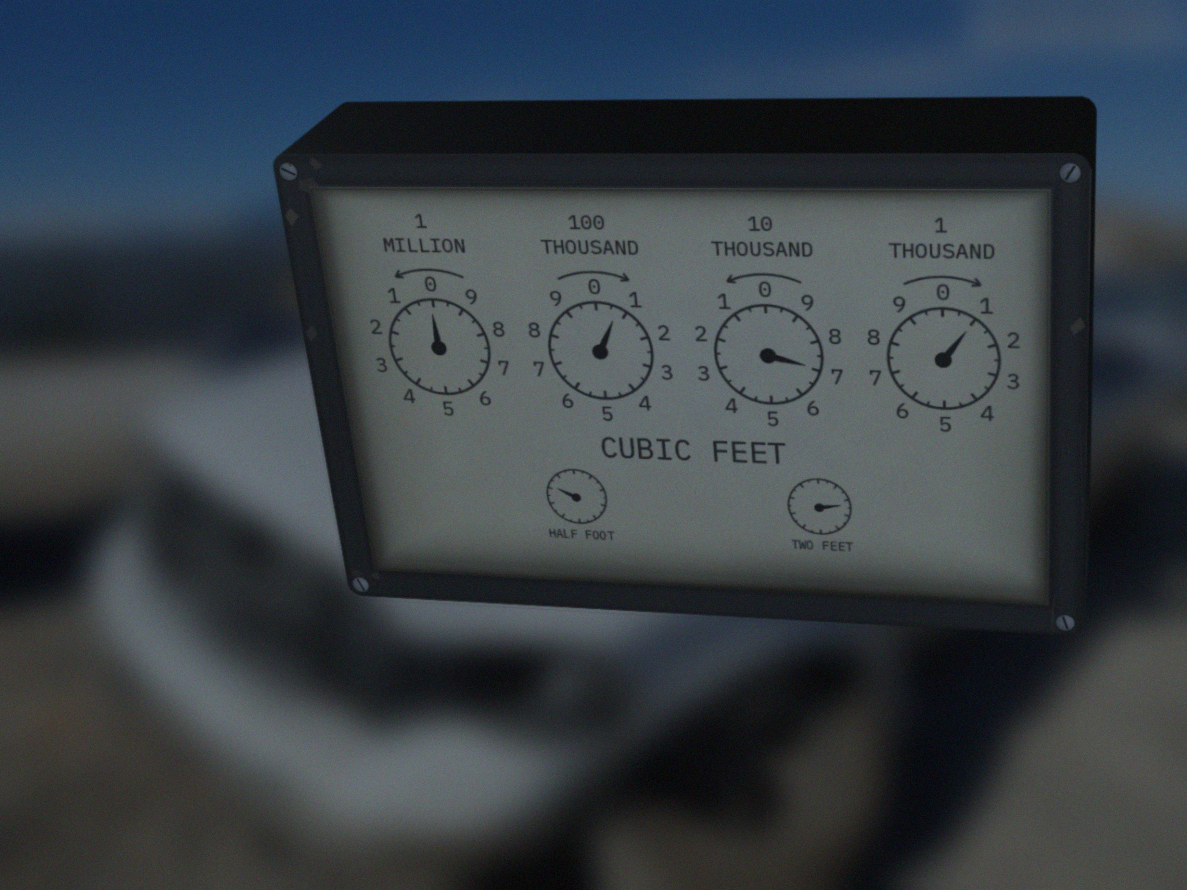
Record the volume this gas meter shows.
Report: 7100 ft³
